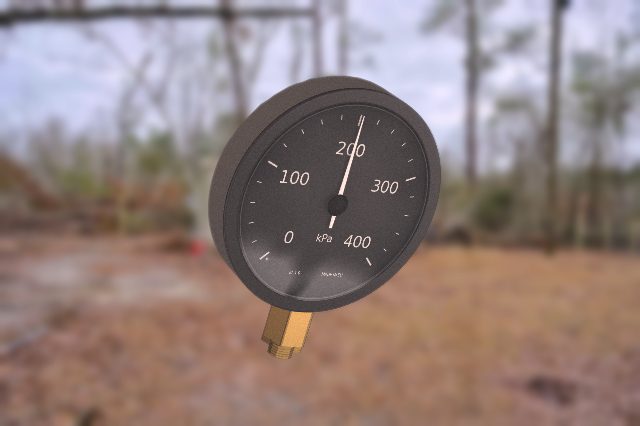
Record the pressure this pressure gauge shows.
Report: 200 kPa
